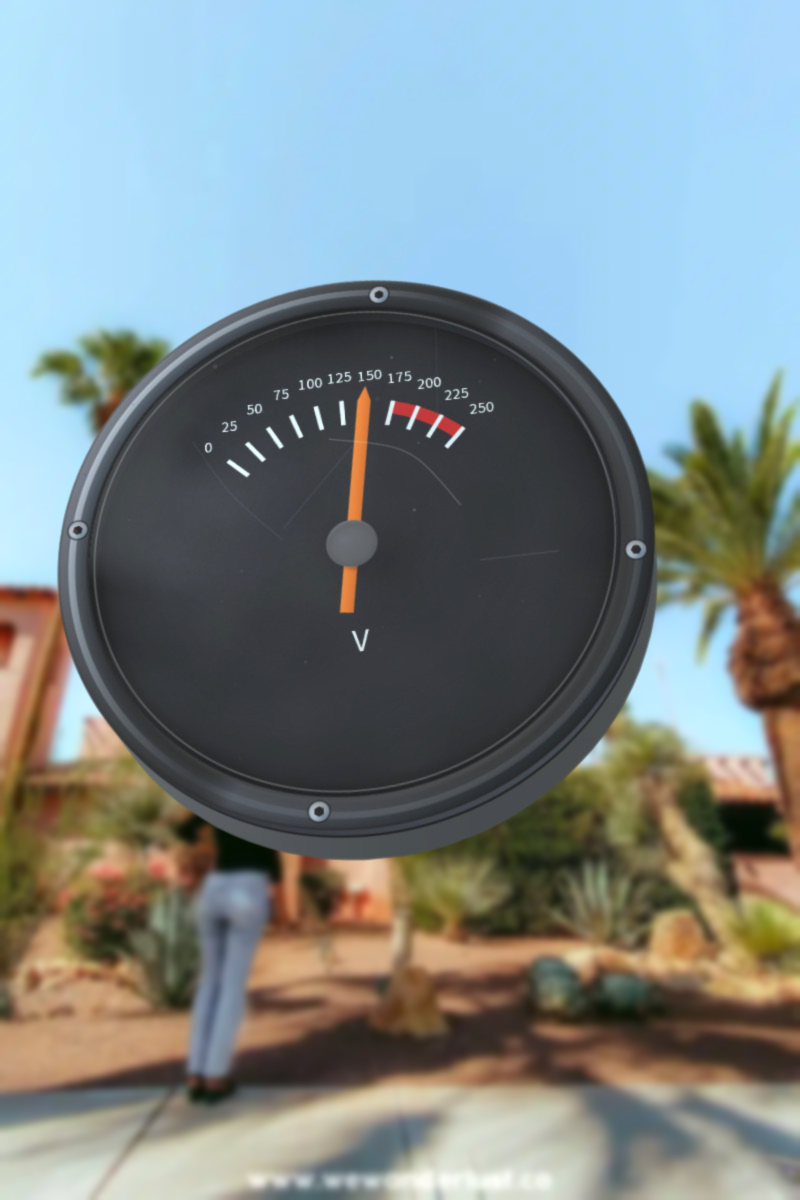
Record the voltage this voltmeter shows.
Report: 150 V
